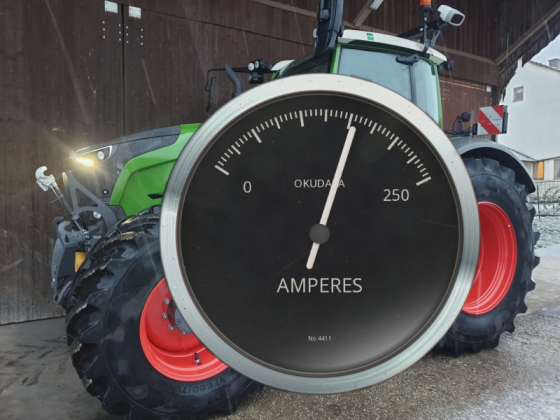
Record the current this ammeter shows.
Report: 155 A
